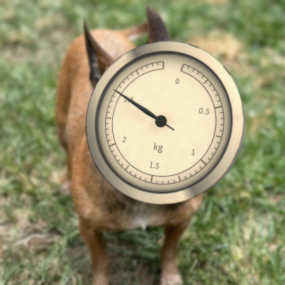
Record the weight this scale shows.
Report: 2.5 kg
